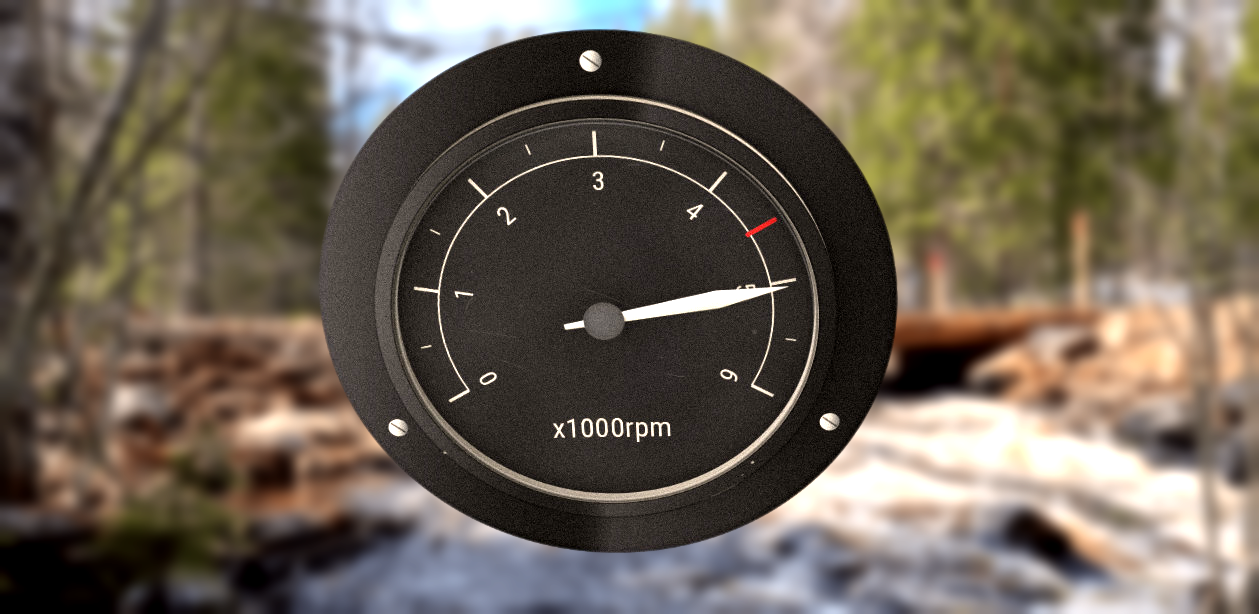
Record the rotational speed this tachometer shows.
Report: 5000 rpm
